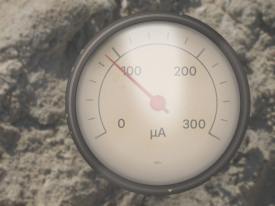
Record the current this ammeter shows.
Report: 90 µA
